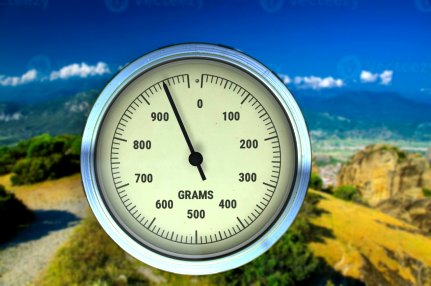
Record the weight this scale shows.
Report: 950 g
